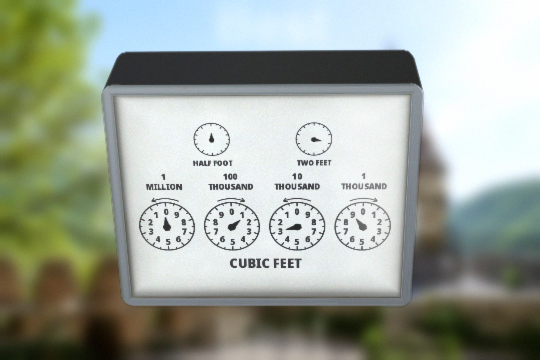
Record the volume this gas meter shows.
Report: 12900 ft³
